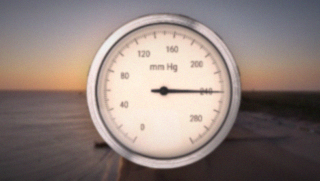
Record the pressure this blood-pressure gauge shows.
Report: 240 mmHg
